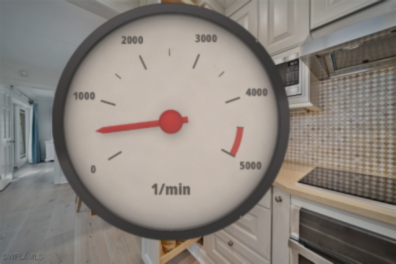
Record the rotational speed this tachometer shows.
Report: 500 rpm
